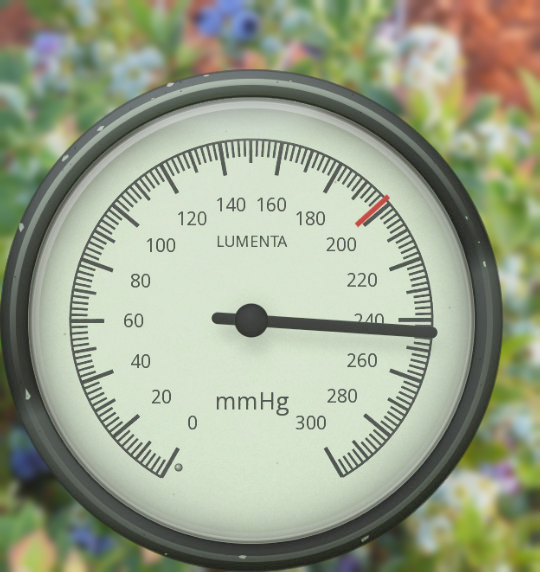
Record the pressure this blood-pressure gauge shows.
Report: 244 mmHg
